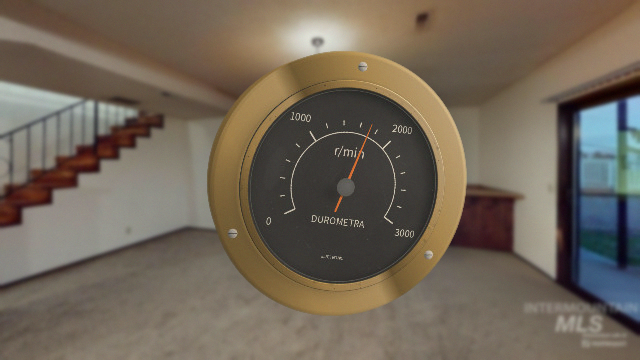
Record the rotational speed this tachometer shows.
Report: 1700 rpm
